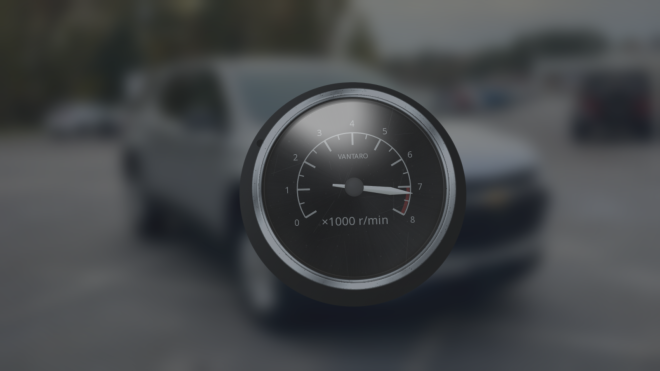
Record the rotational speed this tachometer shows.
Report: 7250 rpm
